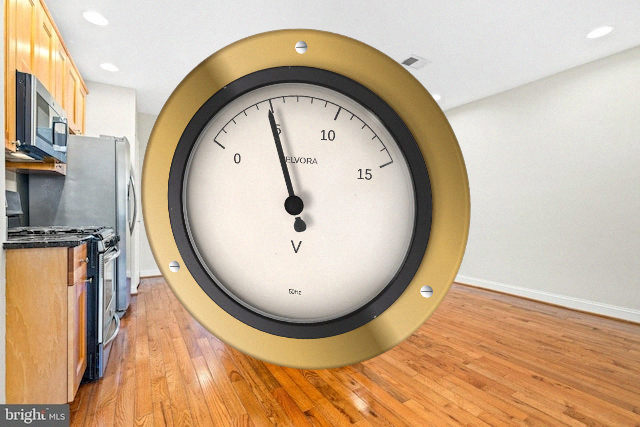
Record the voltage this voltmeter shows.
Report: 5 V
